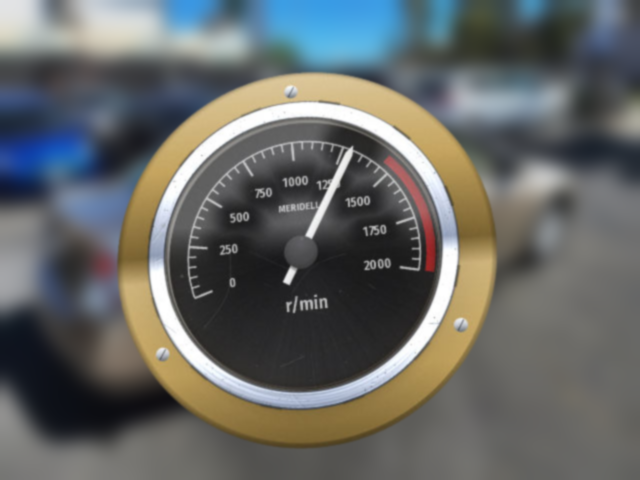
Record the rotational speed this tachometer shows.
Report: 1300 rpm
